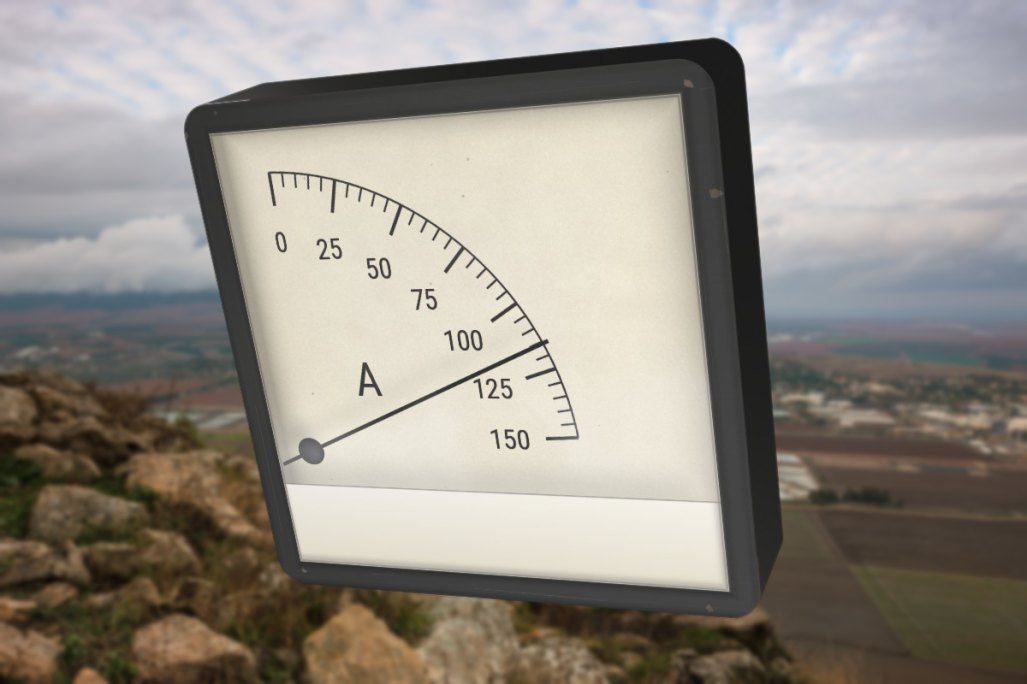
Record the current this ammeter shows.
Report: 115 A
